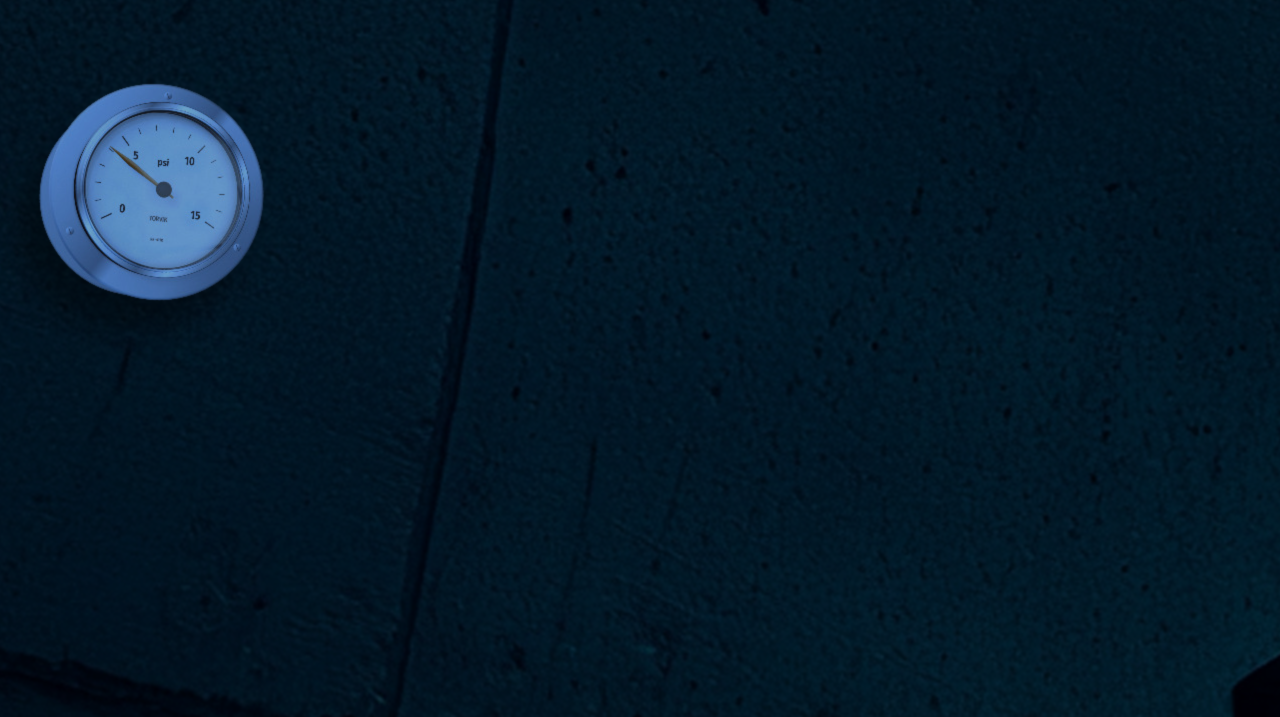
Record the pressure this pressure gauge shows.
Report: 4 psi
